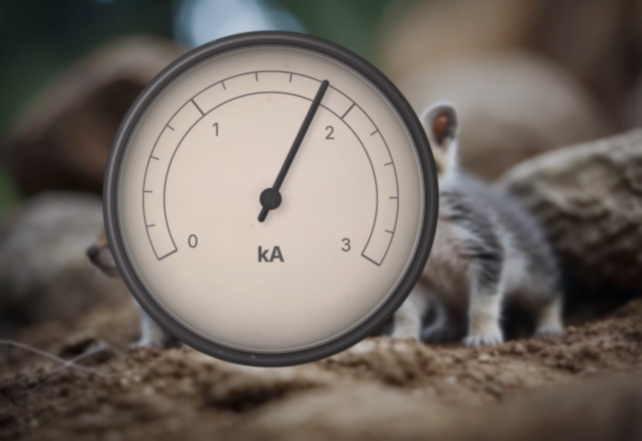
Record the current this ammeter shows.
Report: 1.8 kA
